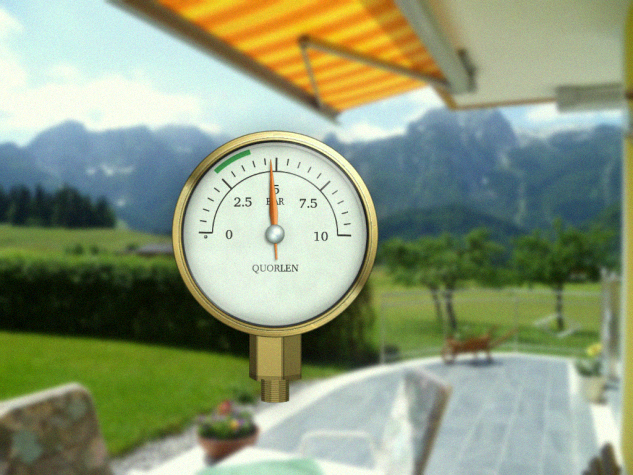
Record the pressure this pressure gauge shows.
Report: 4.75 bar
